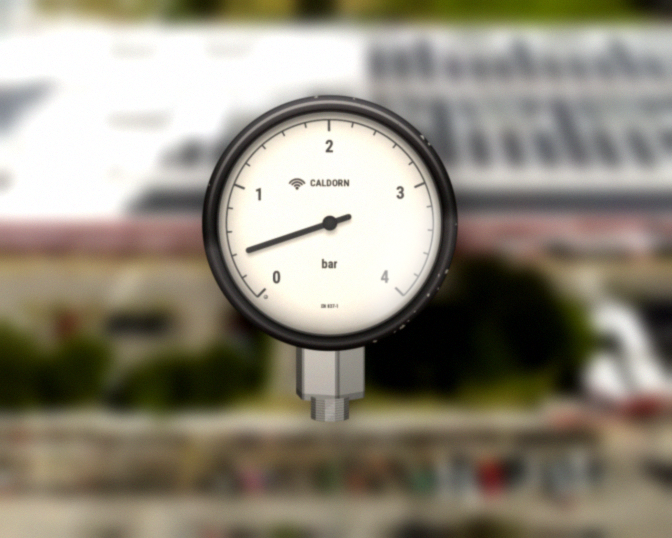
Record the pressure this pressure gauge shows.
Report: 0.4 bar
